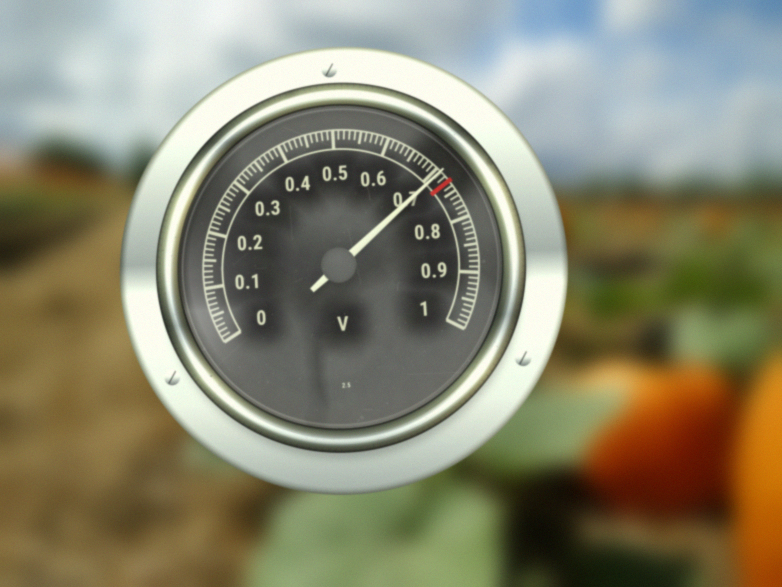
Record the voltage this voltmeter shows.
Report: 0.71 V
